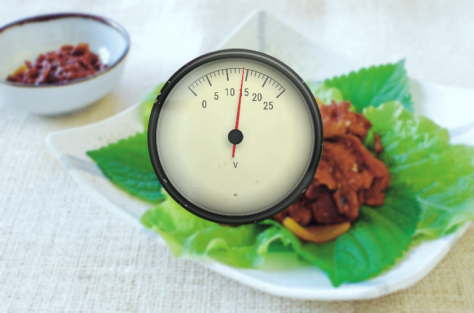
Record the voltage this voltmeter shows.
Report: 14 V
